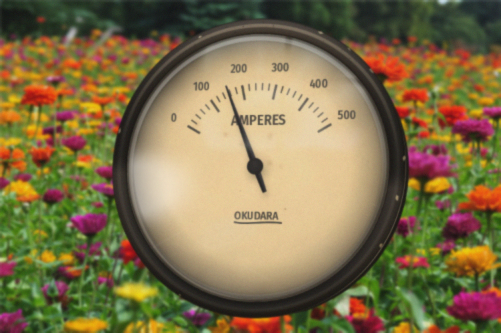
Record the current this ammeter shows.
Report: 160 A
